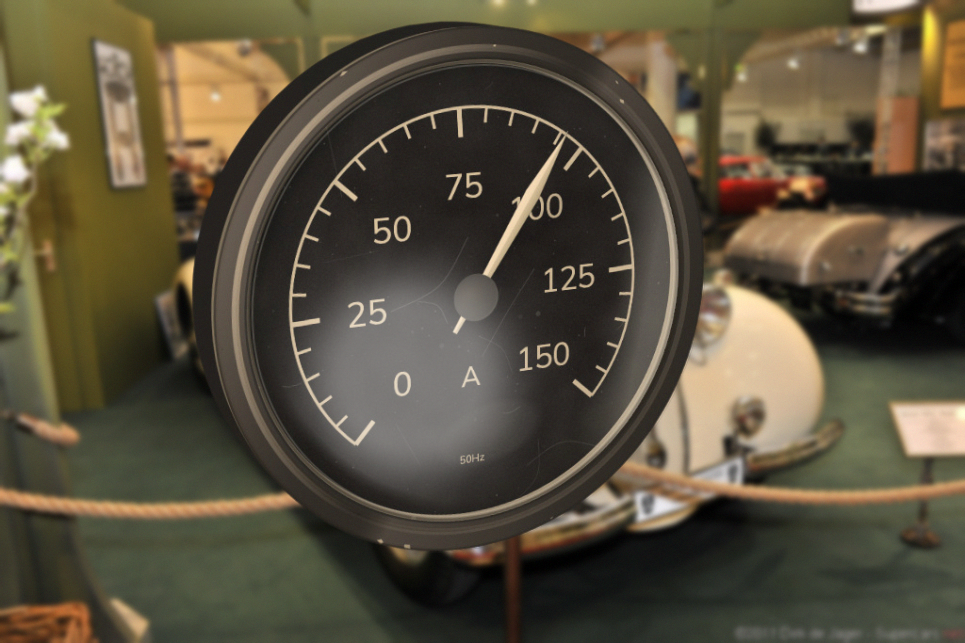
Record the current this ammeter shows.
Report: 95 A
